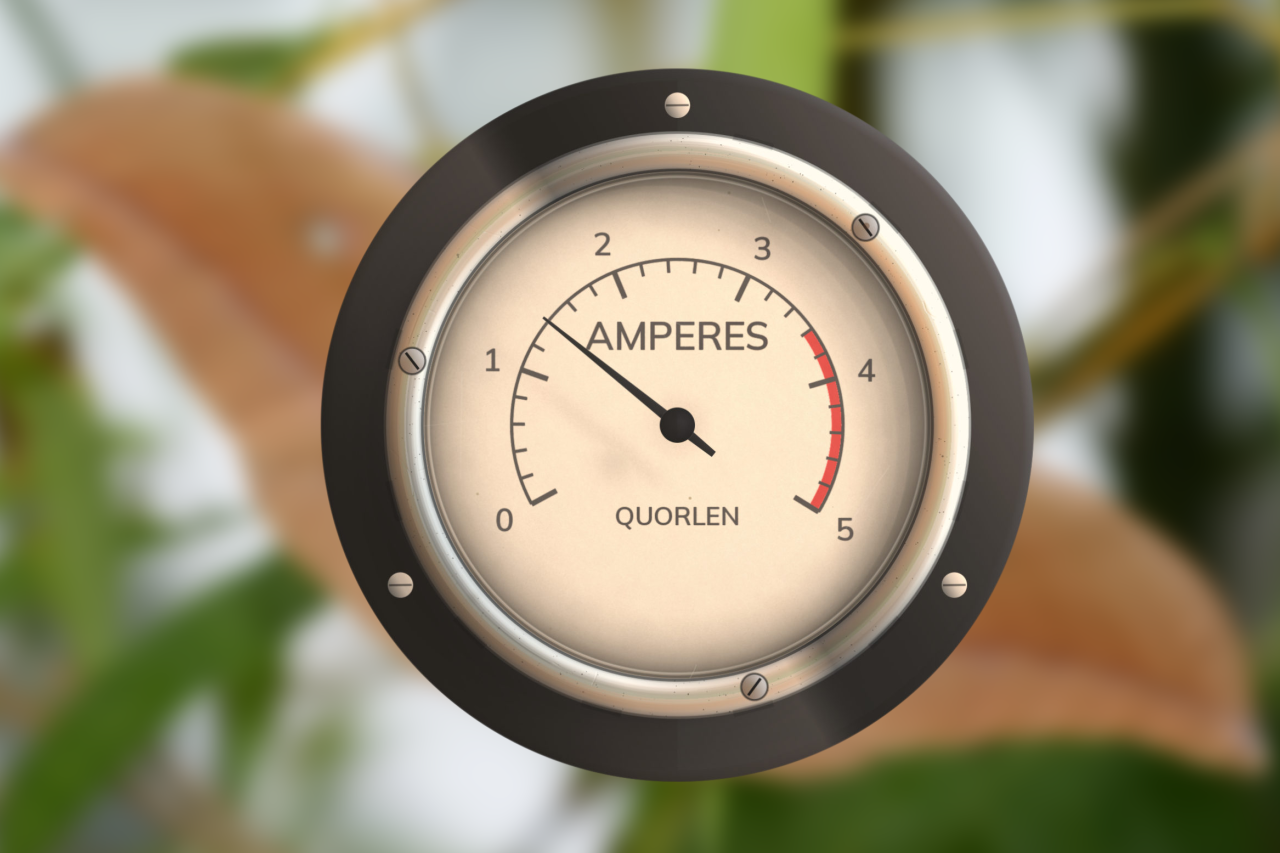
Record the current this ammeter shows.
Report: 1.4 A
